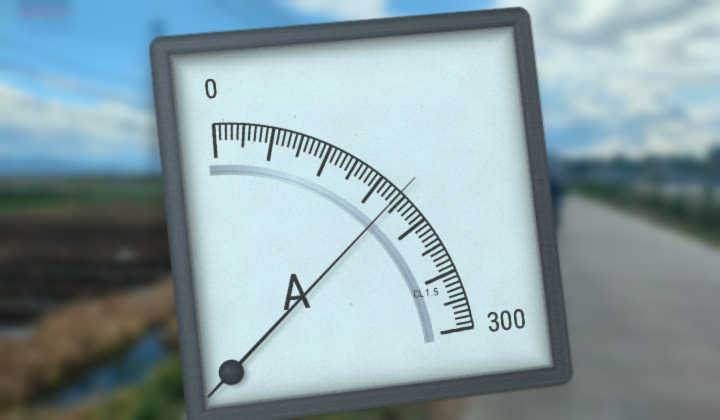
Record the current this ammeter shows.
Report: 170 A
